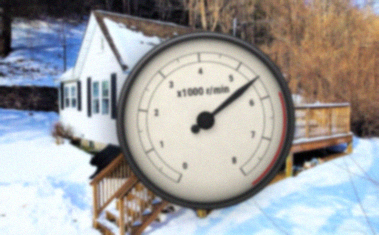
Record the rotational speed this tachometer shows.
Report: 5500 rpm
